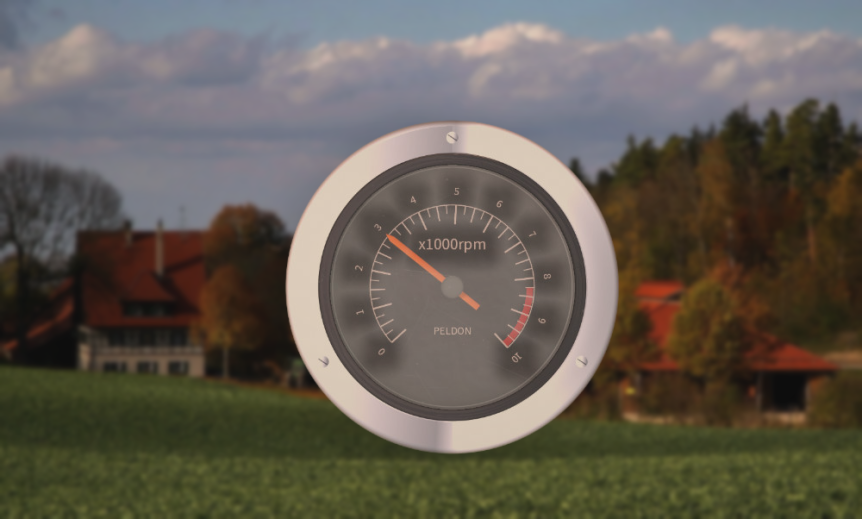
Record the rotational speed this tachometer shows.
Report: 3000 rpm
